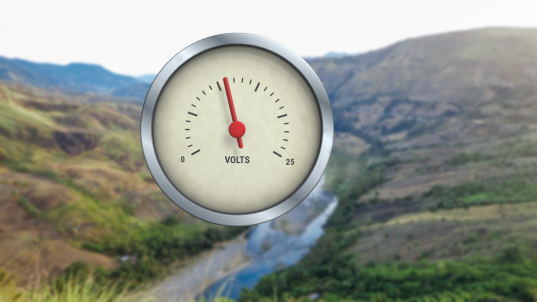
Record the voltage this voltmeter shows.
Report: 11 V
